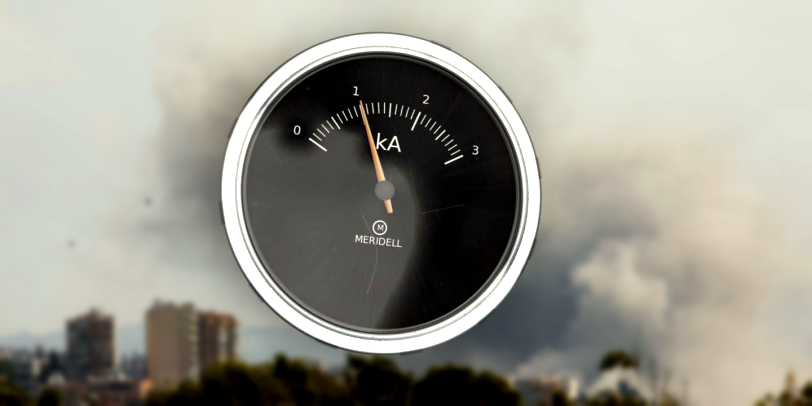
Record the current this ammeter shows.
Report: 1 kA
